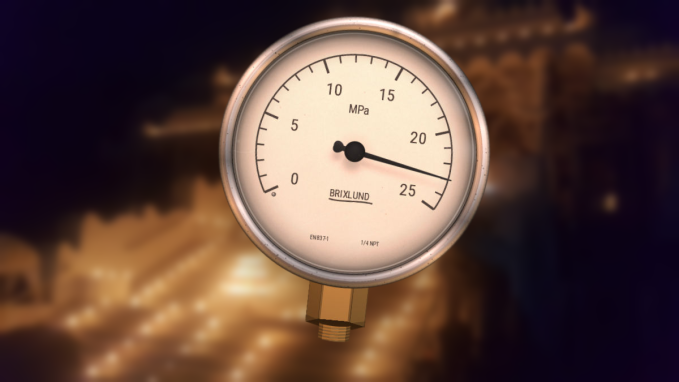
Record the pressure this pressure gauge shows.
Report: 23 MPa
